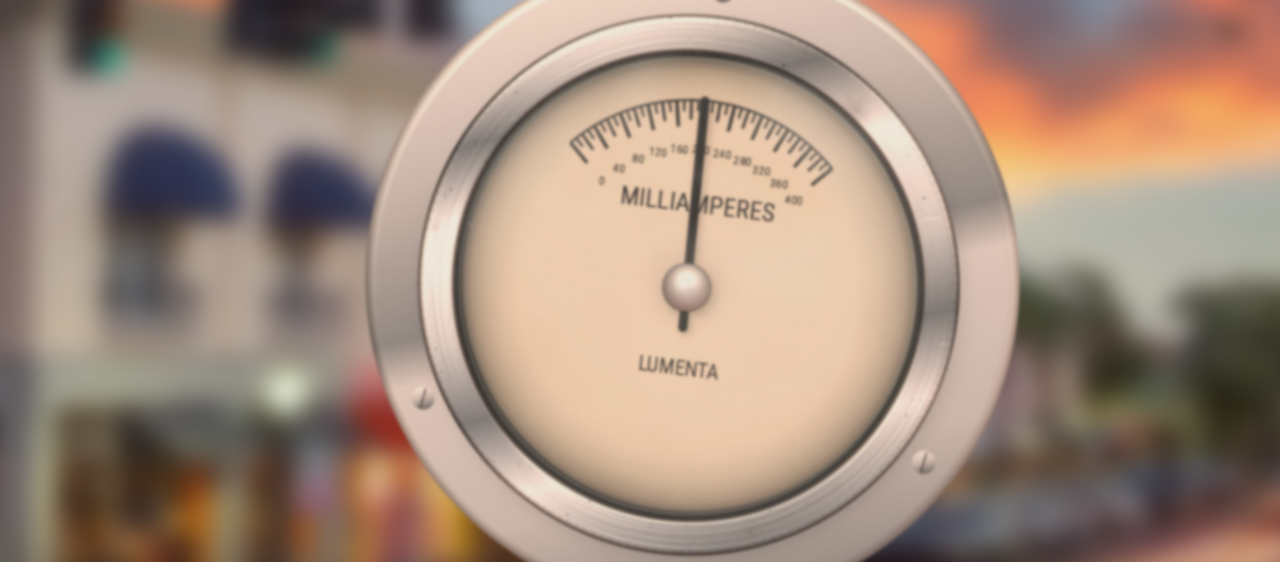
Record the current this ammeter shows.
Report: 200 mA
